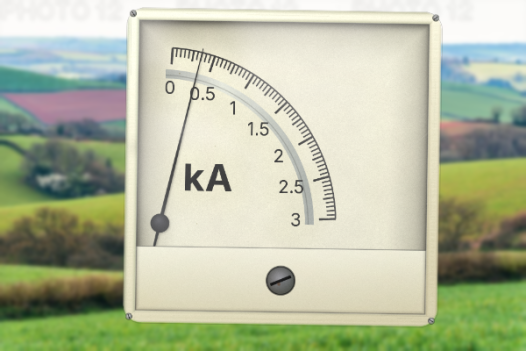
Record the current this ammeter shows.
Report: 0.35 kA
